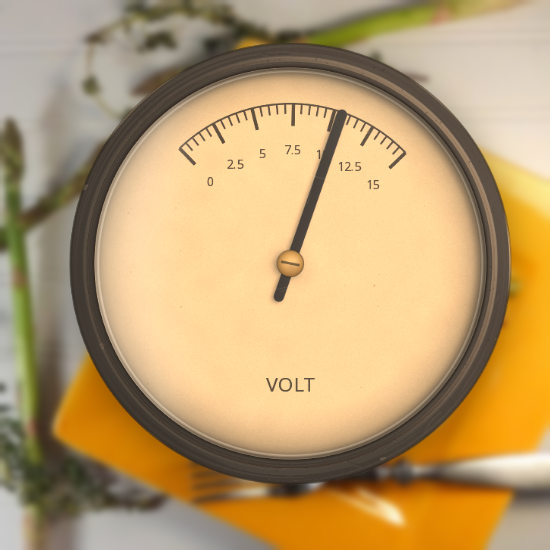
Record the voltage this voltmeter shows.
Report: 10.5 V
